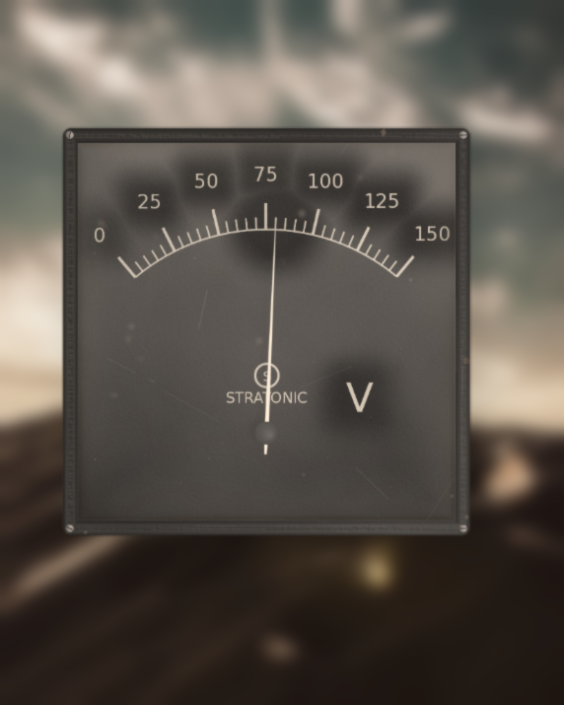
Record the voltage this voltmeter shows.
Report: 80 V
